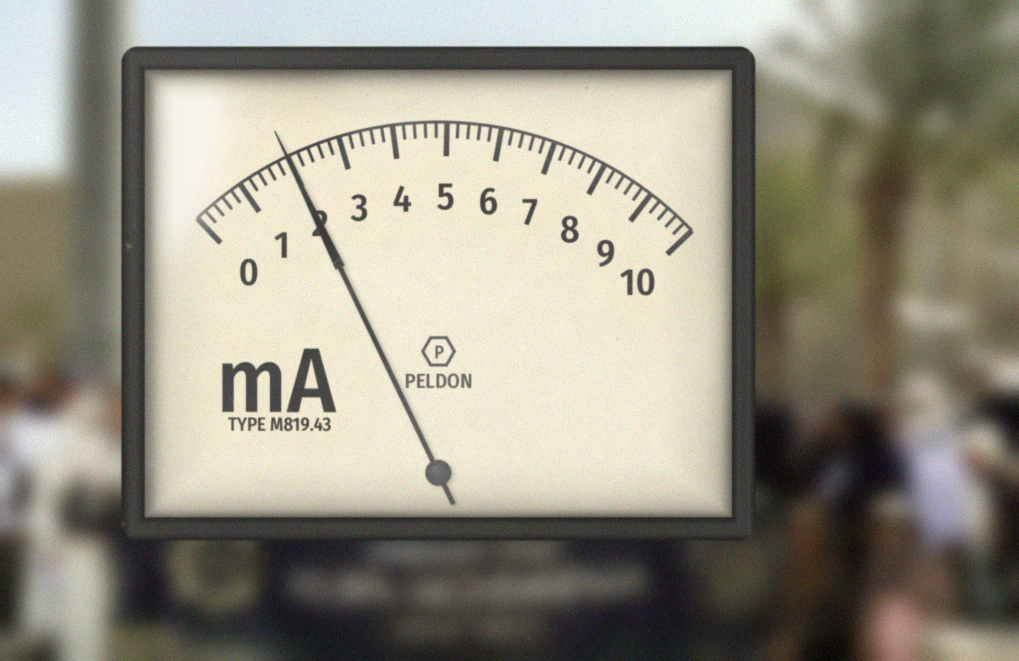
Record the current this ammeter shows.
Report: 2 mA
